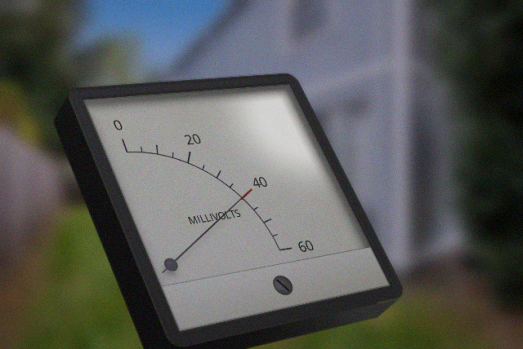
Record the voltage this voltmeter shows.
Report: 40 mV
